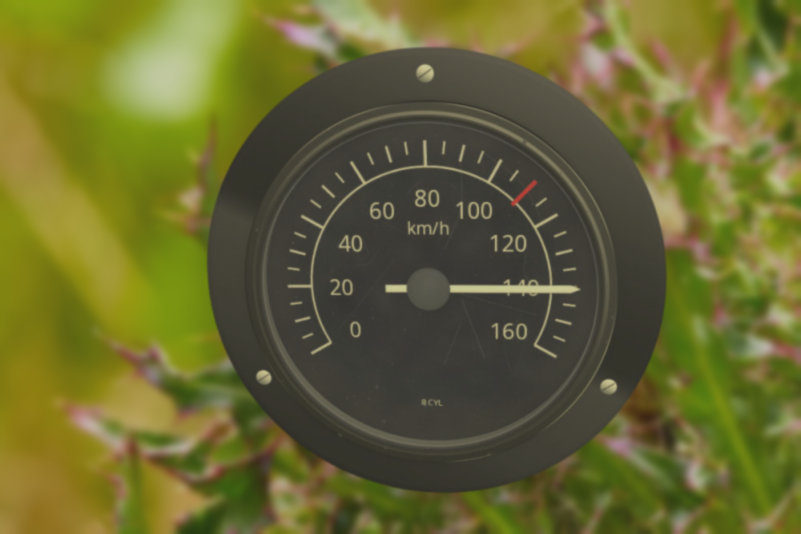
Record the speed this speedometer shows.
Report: 140 km/h
